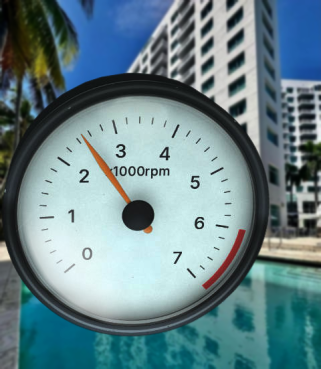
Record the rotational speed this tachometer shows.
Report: 2500 rpm
